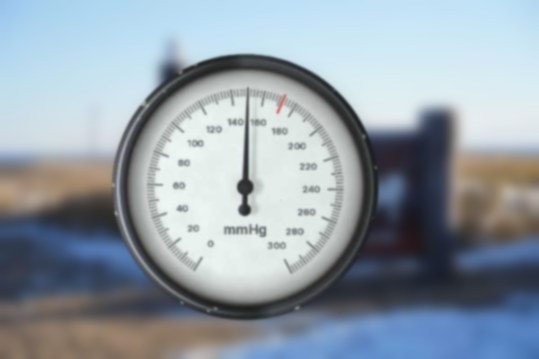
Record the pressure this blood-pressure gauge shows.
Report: 150 mmHg
